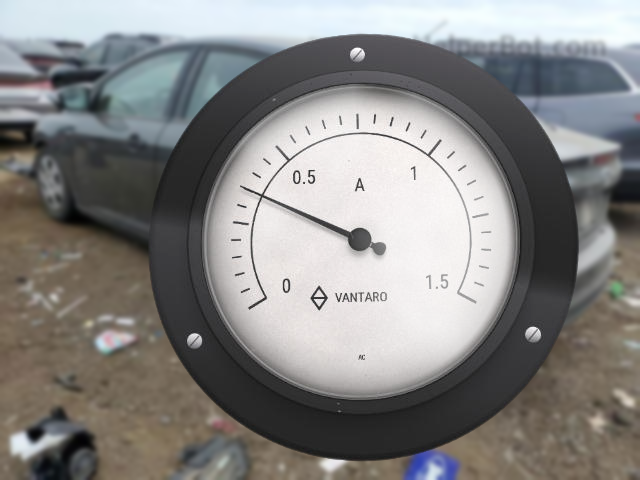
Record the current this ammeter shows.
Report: 0.35 A
